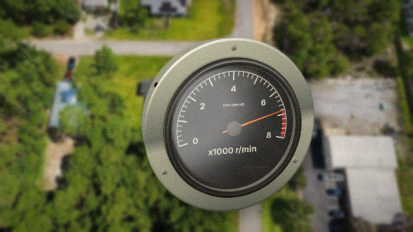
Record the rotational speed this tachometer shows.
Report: 6800 rpm
